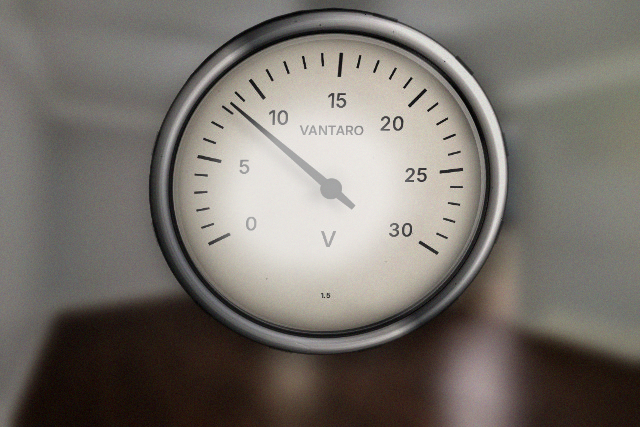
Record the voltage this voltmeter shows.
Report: 8.5 V
